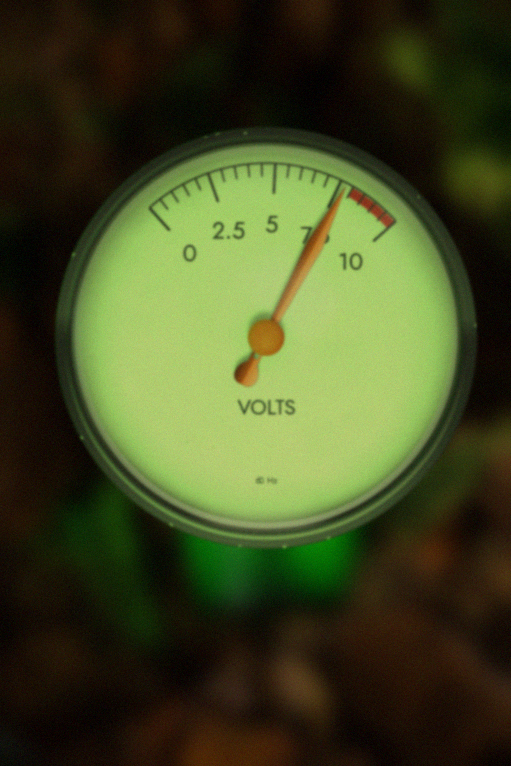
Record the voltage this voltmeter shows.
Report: 7.75 V
